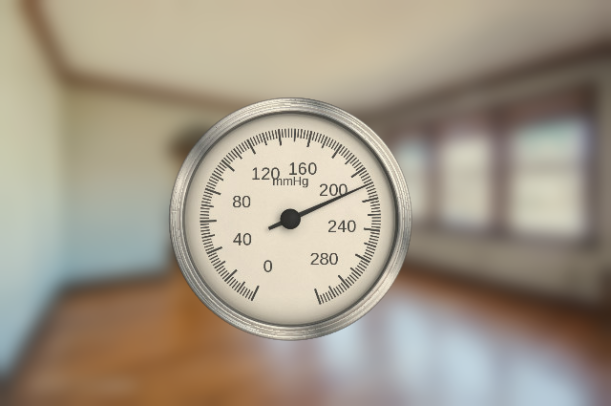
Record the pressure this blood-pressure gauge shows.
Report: 210 mmHg
